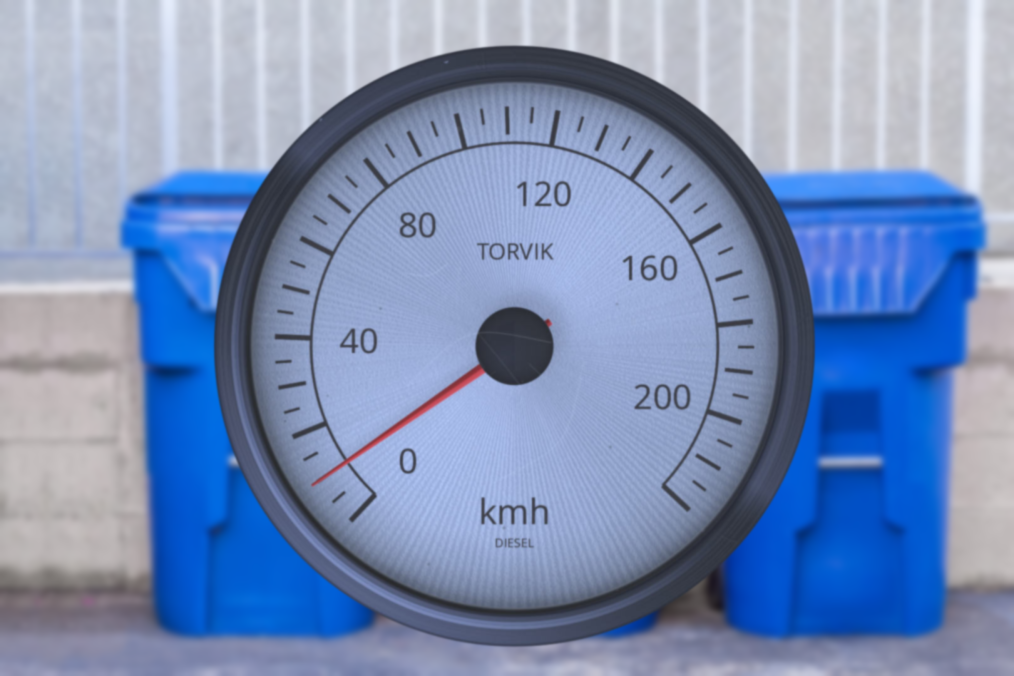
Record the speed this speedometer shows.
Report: 10 km/h
